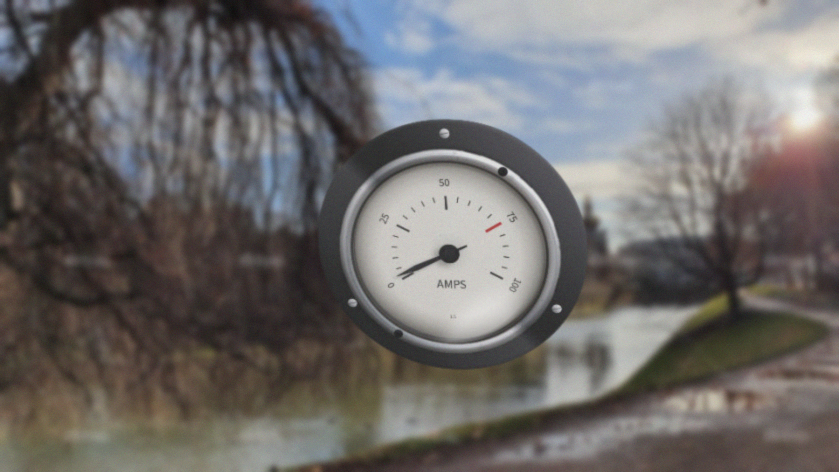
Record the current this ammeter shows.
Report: 2.5 A
